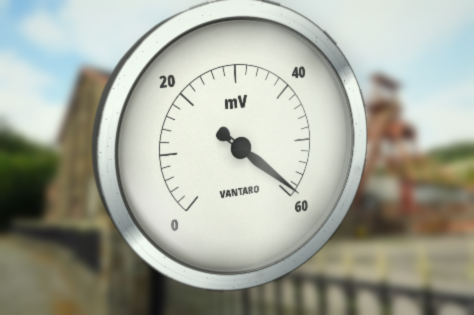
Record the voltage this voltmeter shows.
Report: 59 mV
